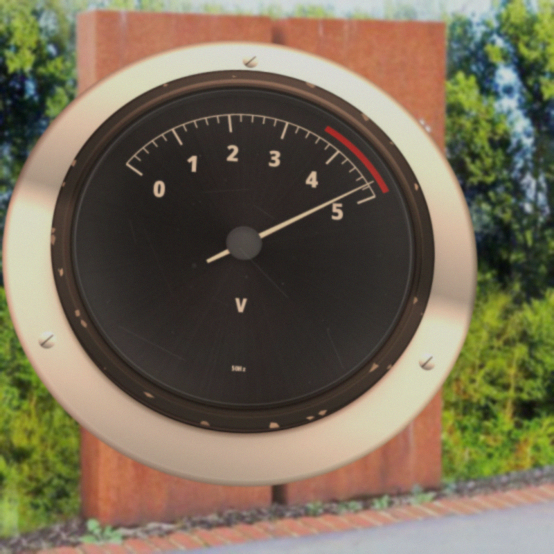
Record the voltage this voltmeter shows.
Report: 4.8 V
